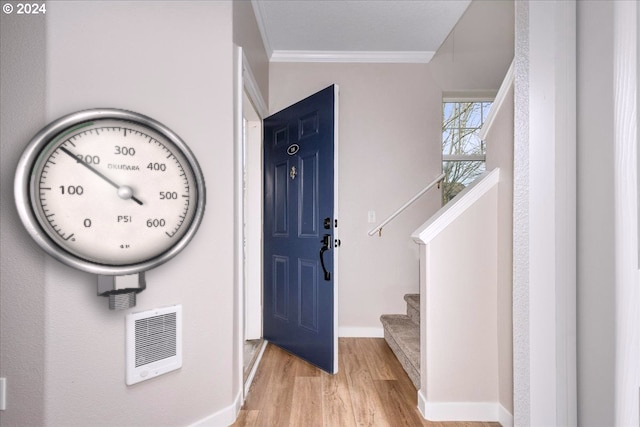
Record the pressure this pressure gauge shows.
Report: 180 psi
